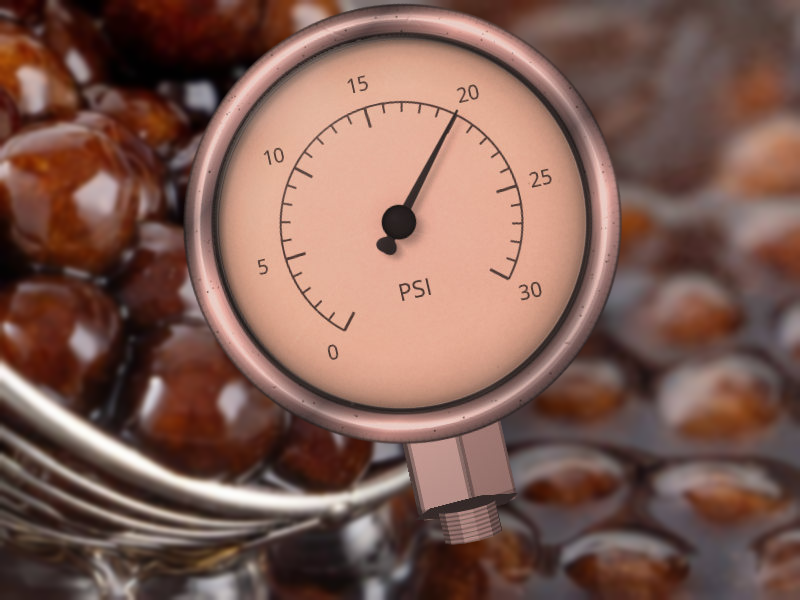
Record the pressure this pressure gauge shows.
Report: 20 psi
